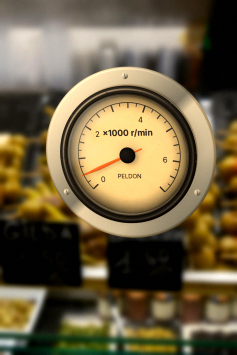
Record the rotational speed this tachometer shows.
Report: 500 rpm
